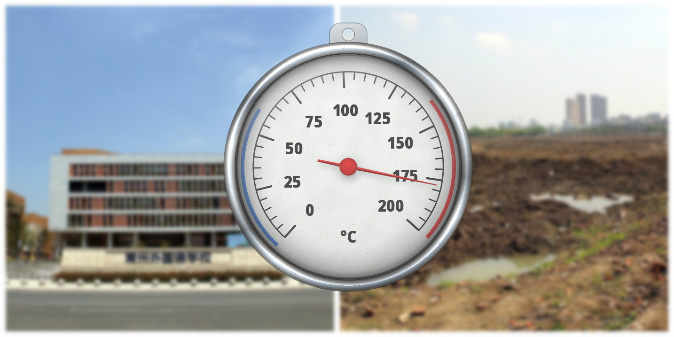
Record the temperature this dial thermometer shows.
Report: 177.5 °C
